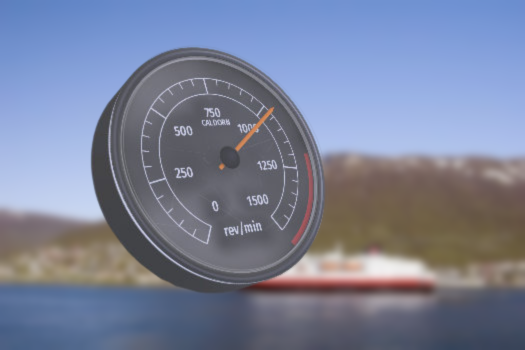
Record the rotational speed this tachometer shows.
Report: 1025 rpm
